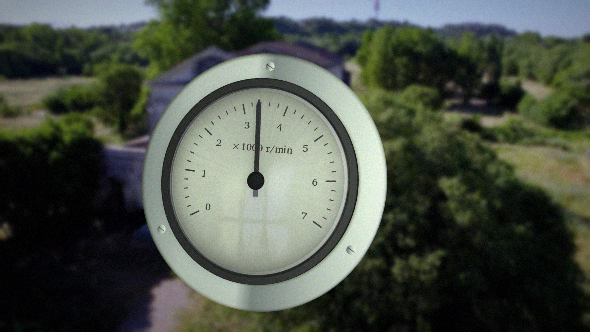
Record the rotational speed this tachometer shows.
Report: 3400 rpm
